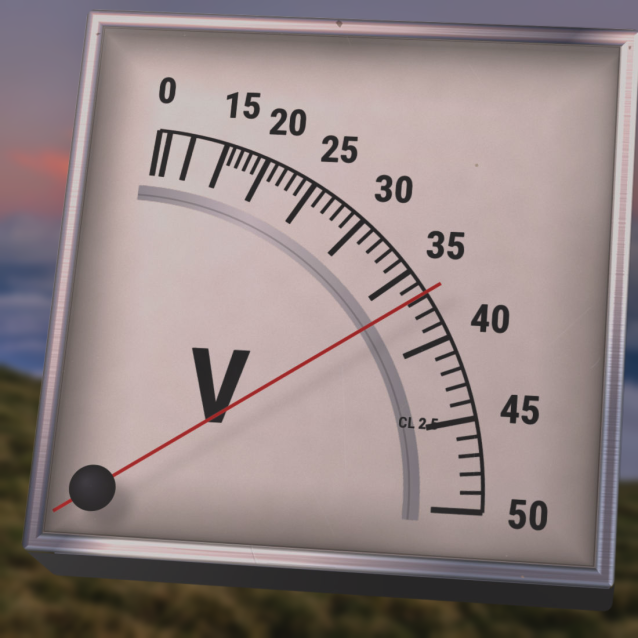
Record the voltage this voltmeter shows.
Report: 37 V
